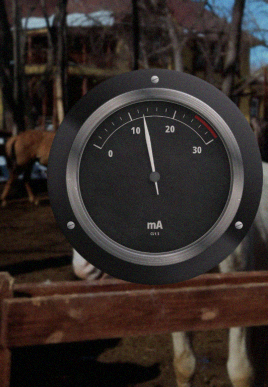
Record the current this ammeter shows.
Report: 13 mA
